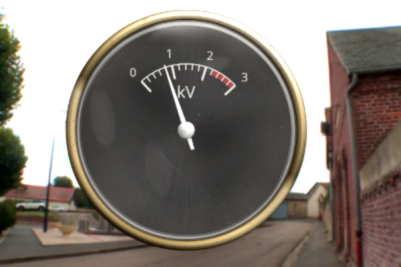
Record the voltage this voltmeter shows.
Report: 0.8 kV
